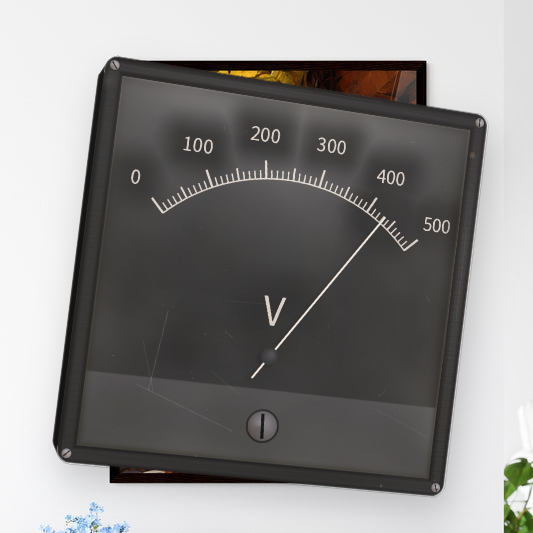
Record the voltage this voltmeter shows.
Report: 430 V
